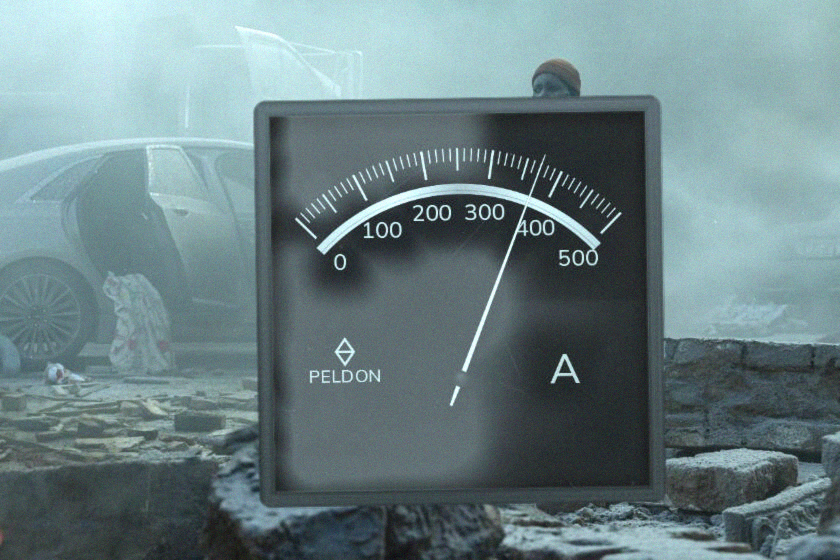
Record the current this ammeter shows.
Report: 370 A
